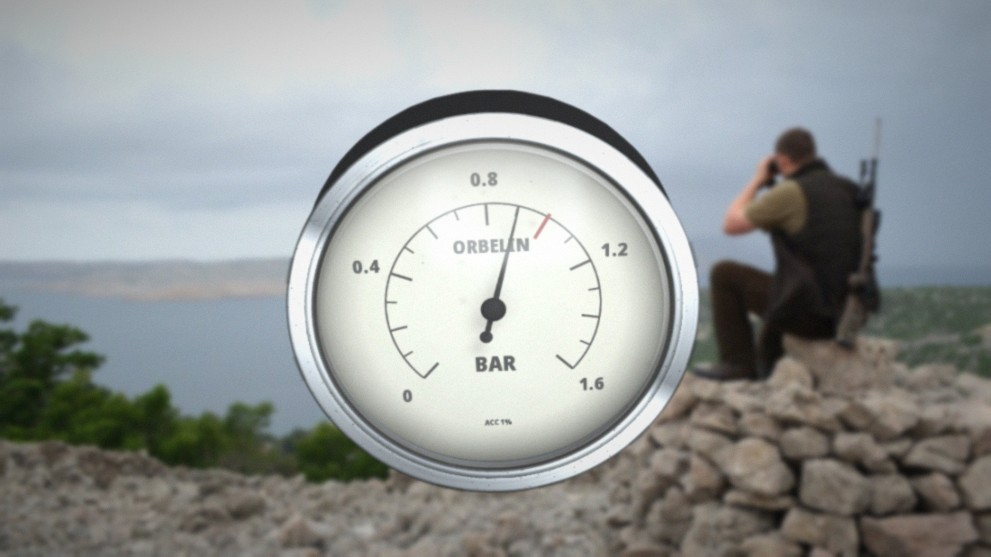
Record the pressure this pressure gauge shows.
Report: 0.9 bar
